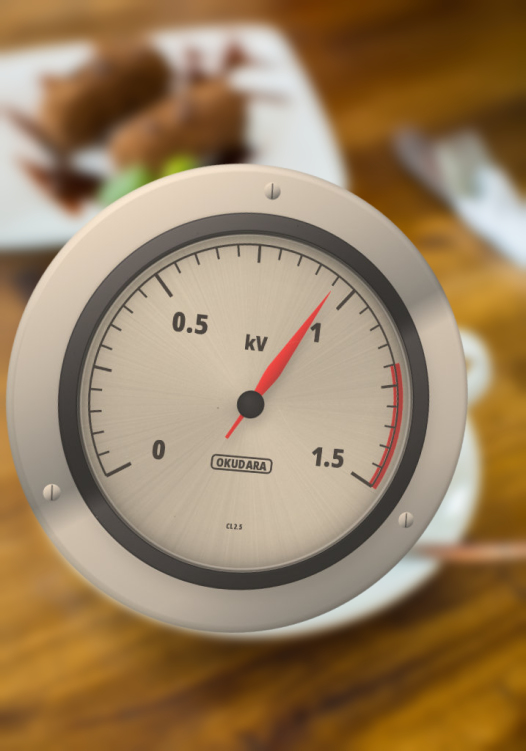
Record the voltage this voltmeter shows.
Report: 0.95 kV
